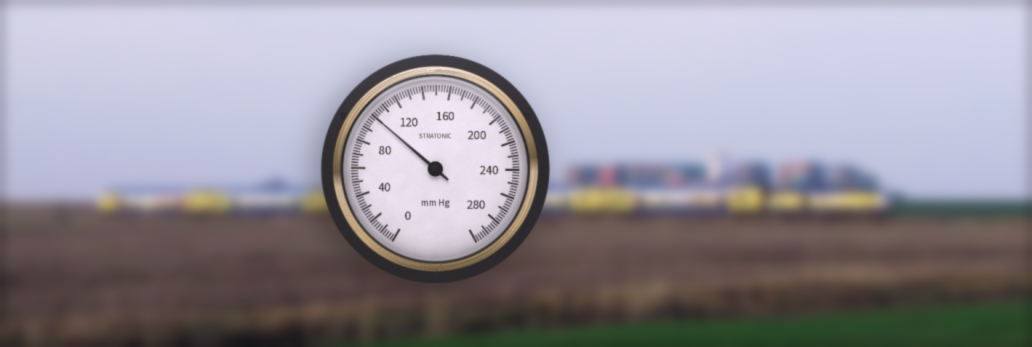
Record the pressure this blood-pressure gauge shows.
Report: 100 mmHg
